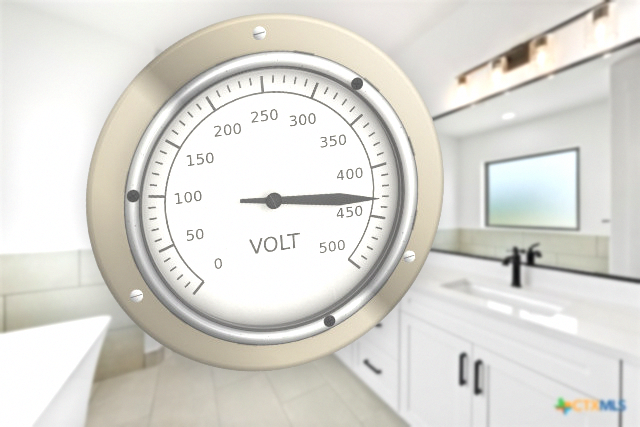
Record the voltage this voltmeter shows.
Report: 430 V
